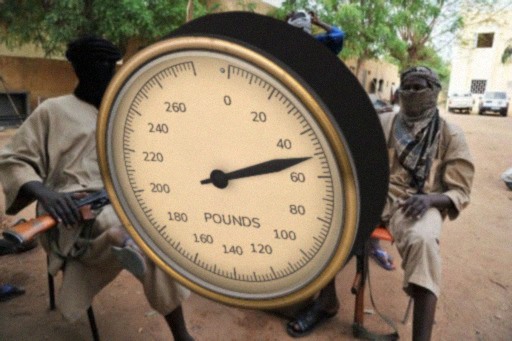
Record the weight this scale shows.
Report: 50 lb
